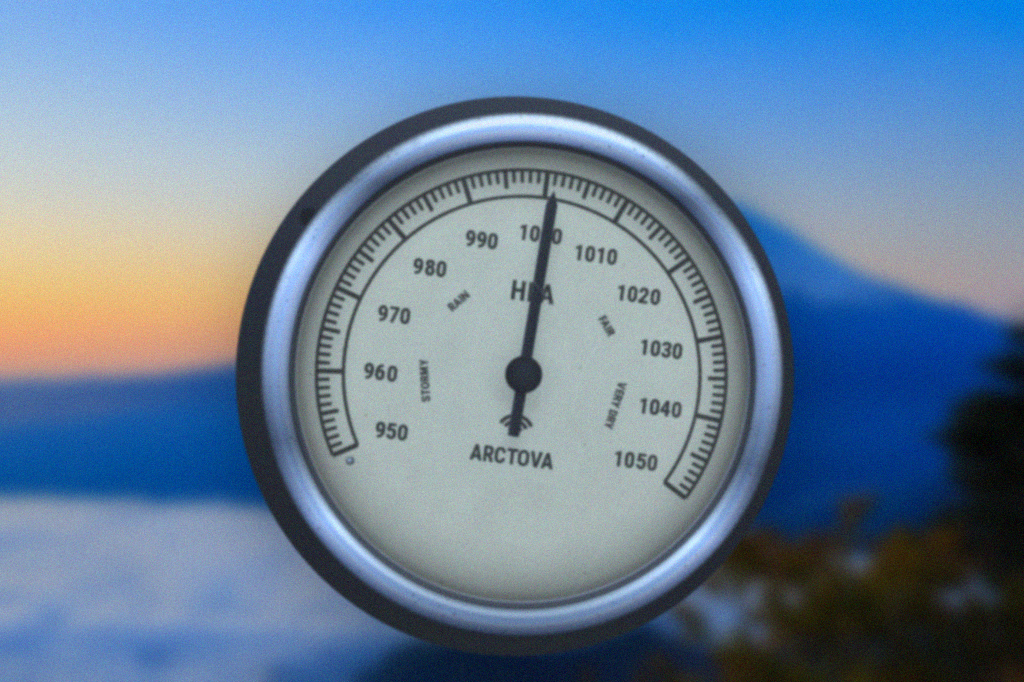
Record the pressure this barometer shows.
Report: 1001 hPa
